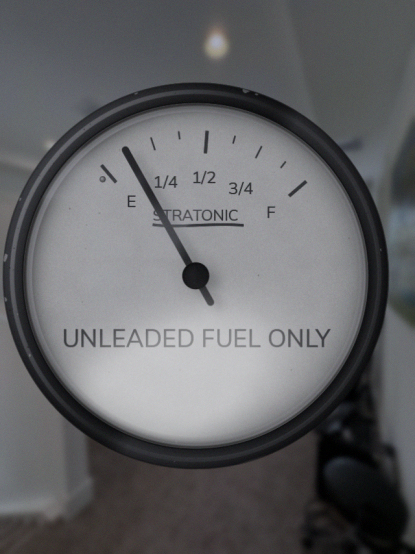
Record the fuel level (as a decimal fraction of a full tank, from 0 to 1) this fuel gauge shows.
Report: 0.125
